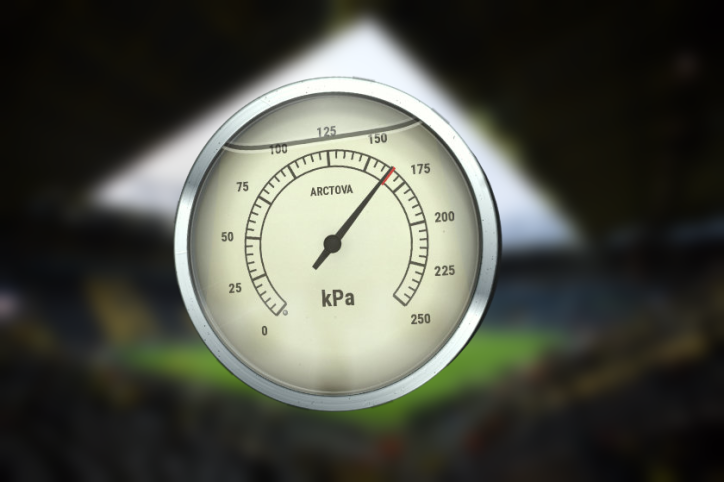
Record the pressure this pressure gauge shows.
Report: 165 kPa
